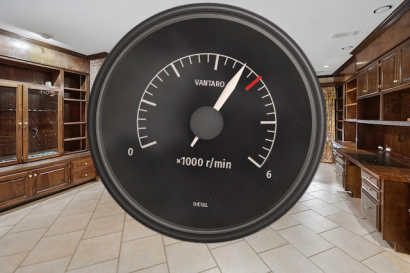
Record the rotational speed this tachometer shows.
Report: 3600 rpm
